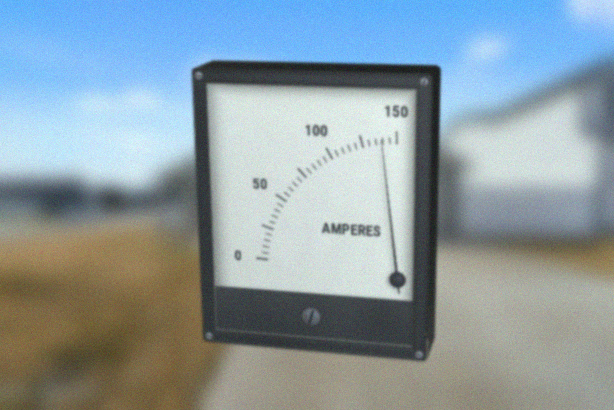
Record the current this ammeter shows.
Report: 140 A
